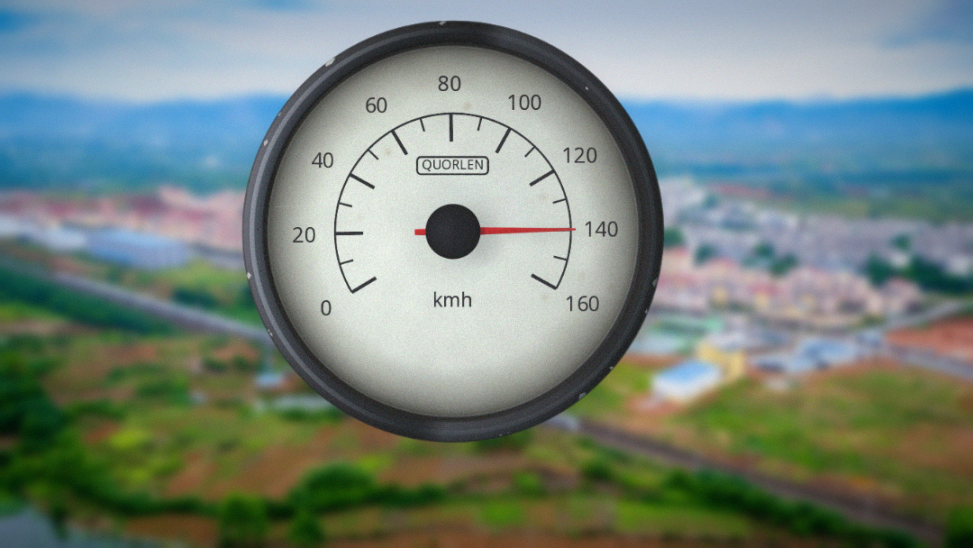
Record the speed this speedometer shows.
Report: 140 km/h
